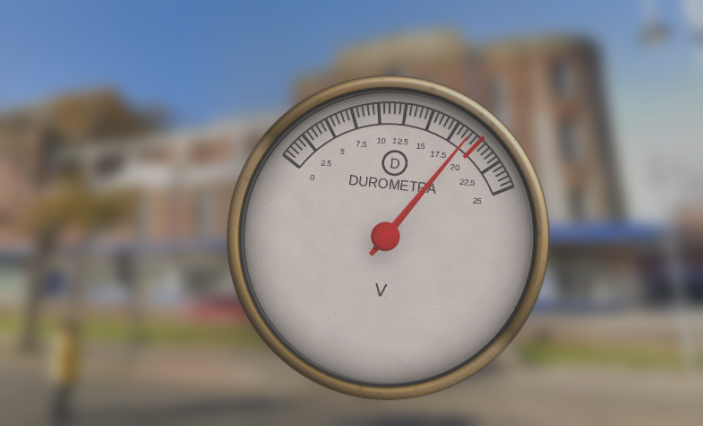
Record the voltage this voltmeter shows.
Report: 19 V
